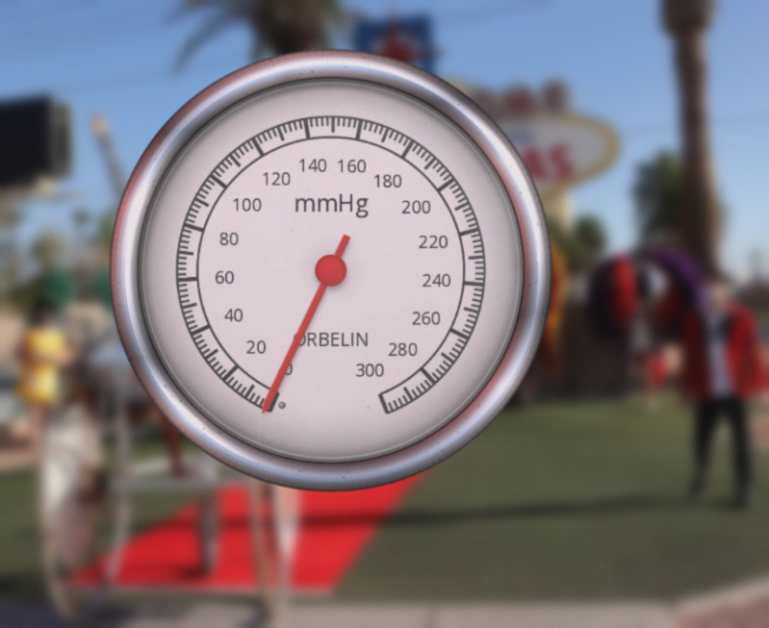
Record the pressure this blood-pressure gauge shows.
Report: 2 mmHg
